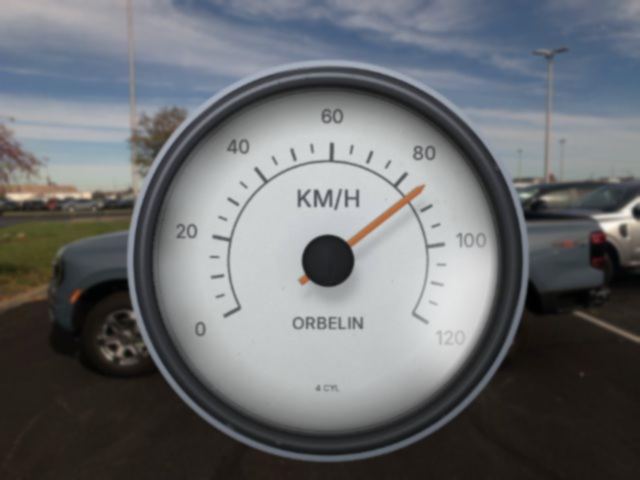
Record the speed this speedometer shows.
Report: 85 km/h
